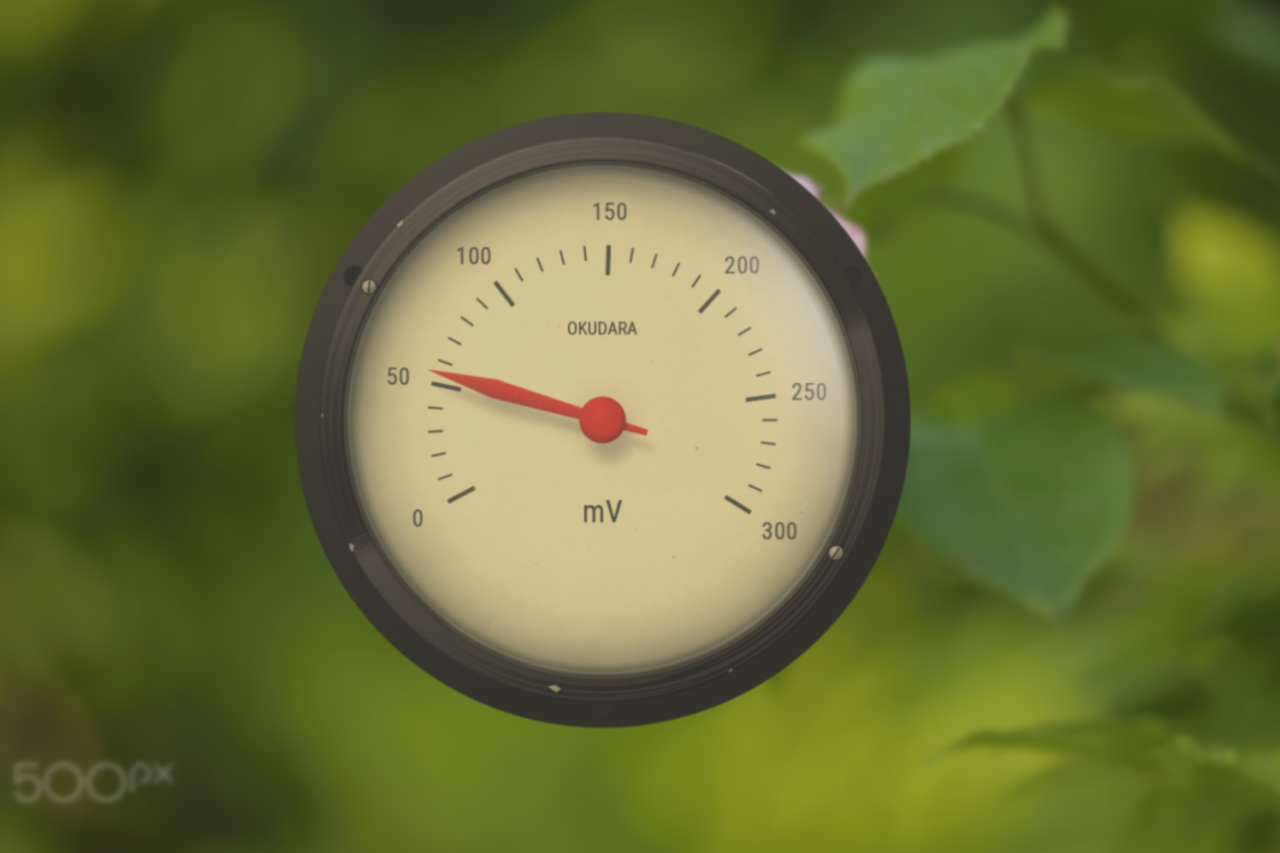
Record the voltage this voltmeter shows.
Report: 55 mV
